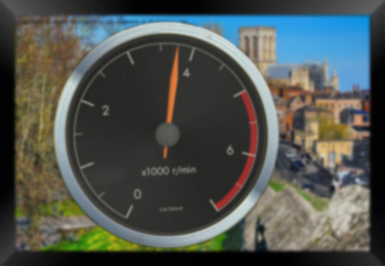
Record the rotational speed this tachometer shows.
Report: 3750 rpm
